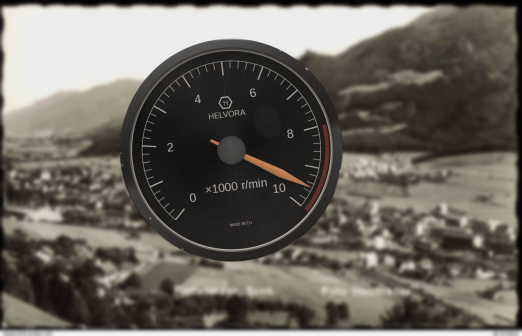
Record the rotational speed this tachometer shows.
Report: 9500 rpm
